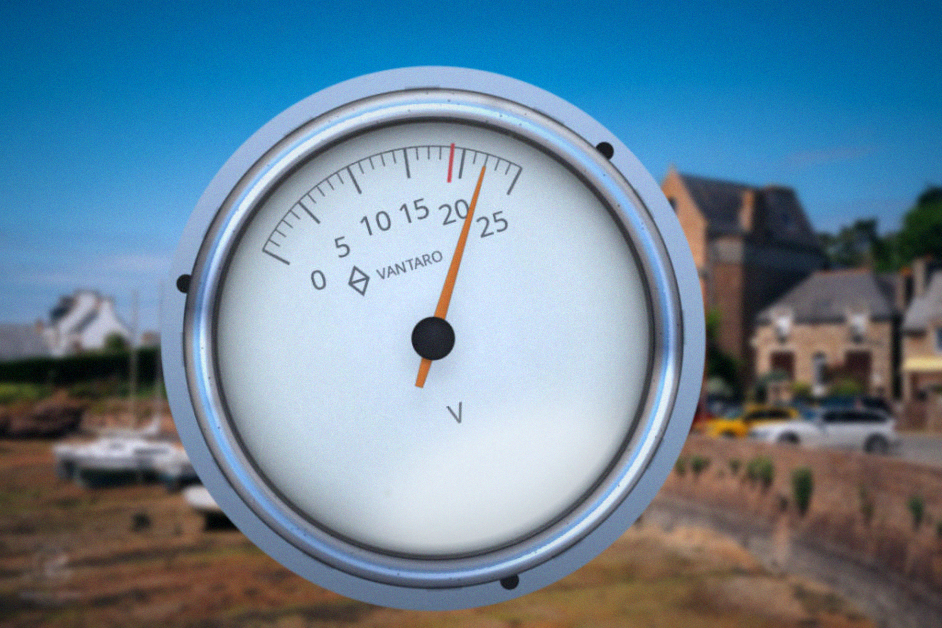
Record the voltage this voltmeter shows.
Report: 22 V
